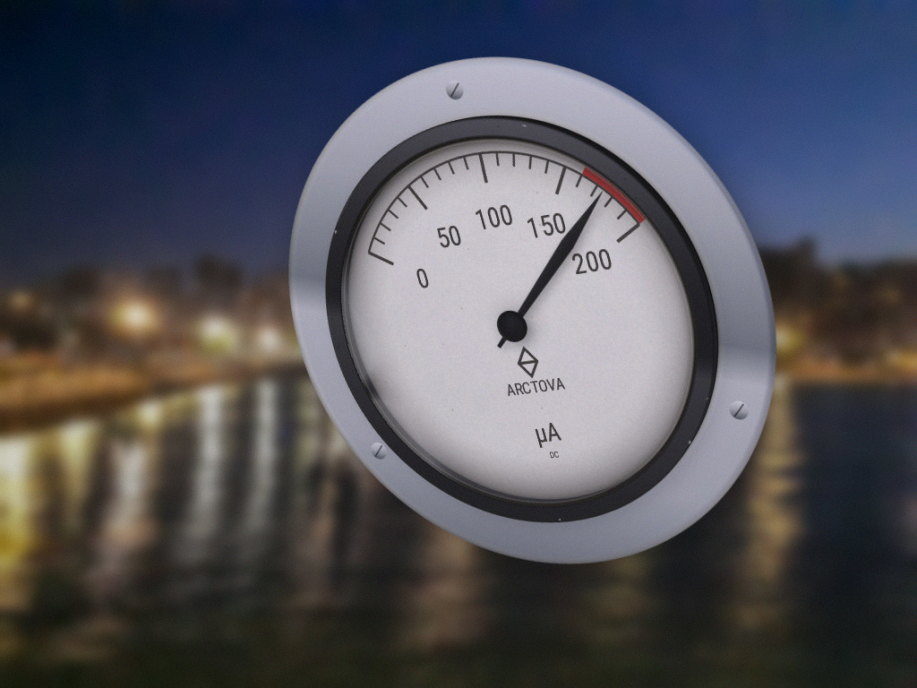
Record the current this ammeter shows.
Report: 175 µA
